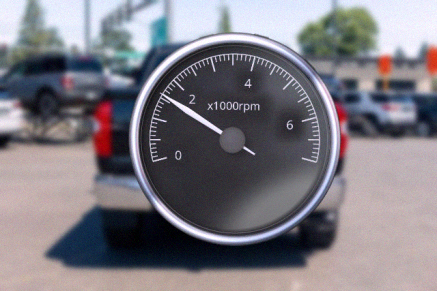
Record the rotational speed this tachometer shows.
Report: 1600 rpm
